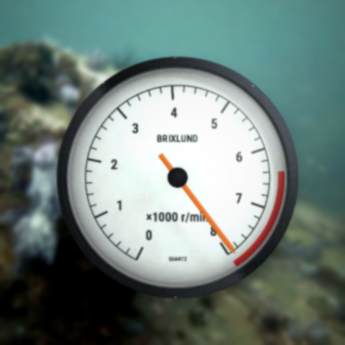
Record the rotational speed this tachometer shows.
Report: 7900 rpm
